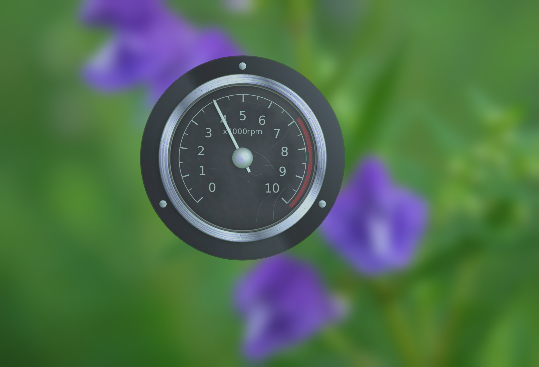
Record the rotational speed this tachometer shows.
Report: 4000 rpm
